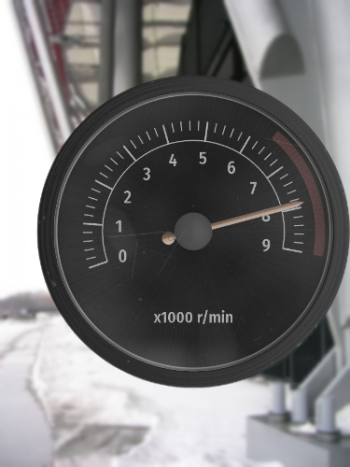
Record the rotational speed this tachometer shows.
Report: 7900 rpm
